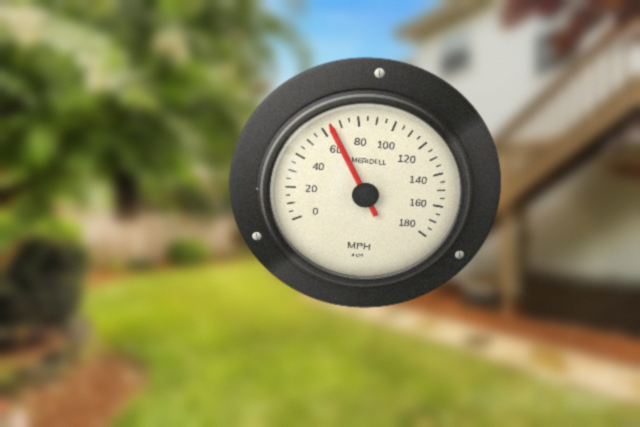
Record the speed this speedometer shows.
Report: 65 mph
